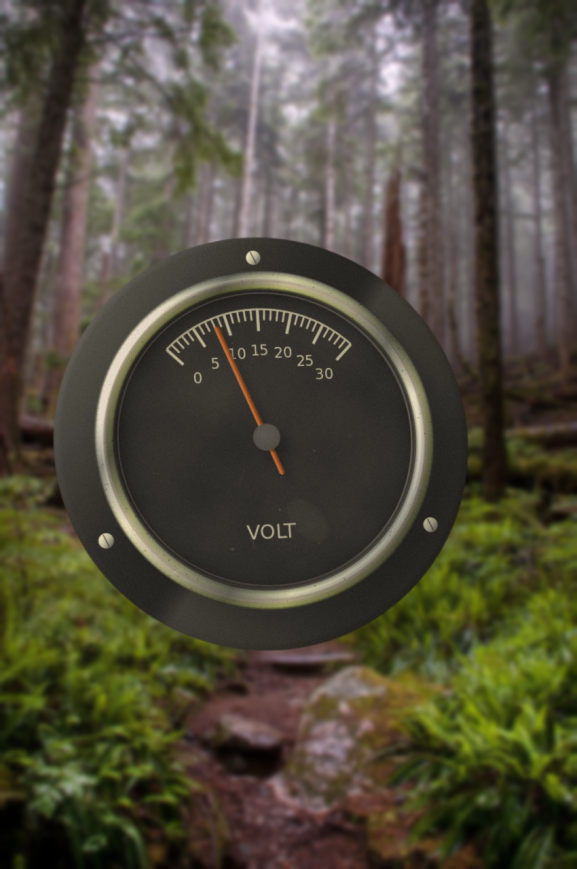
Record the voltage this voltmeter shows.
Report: 8 V
